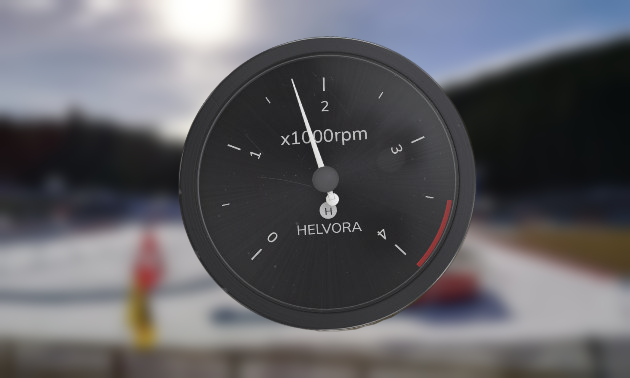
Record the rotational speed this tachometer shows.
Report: 1750 rpm
